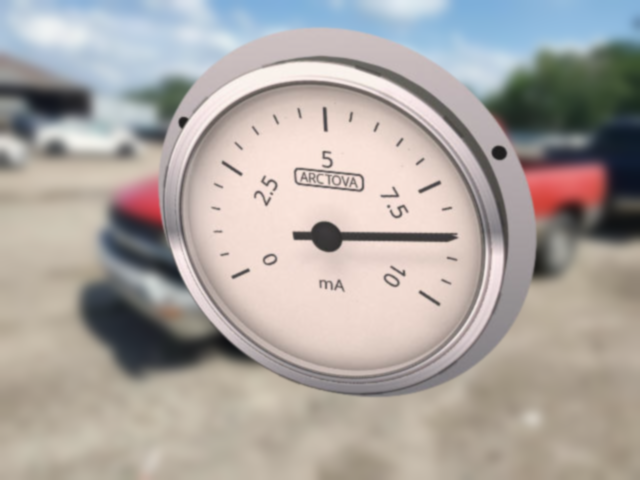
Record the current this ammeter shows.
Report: 8.5 mA
